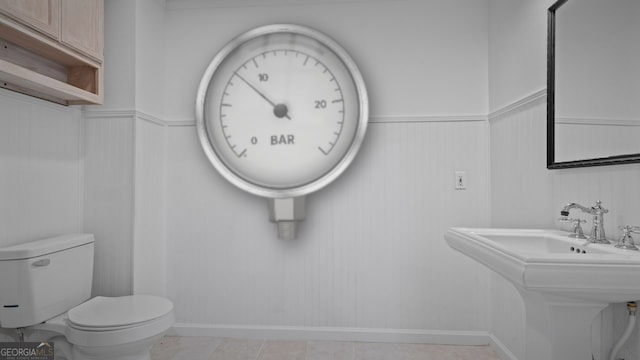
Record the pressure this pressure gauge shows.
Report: 8 bar
